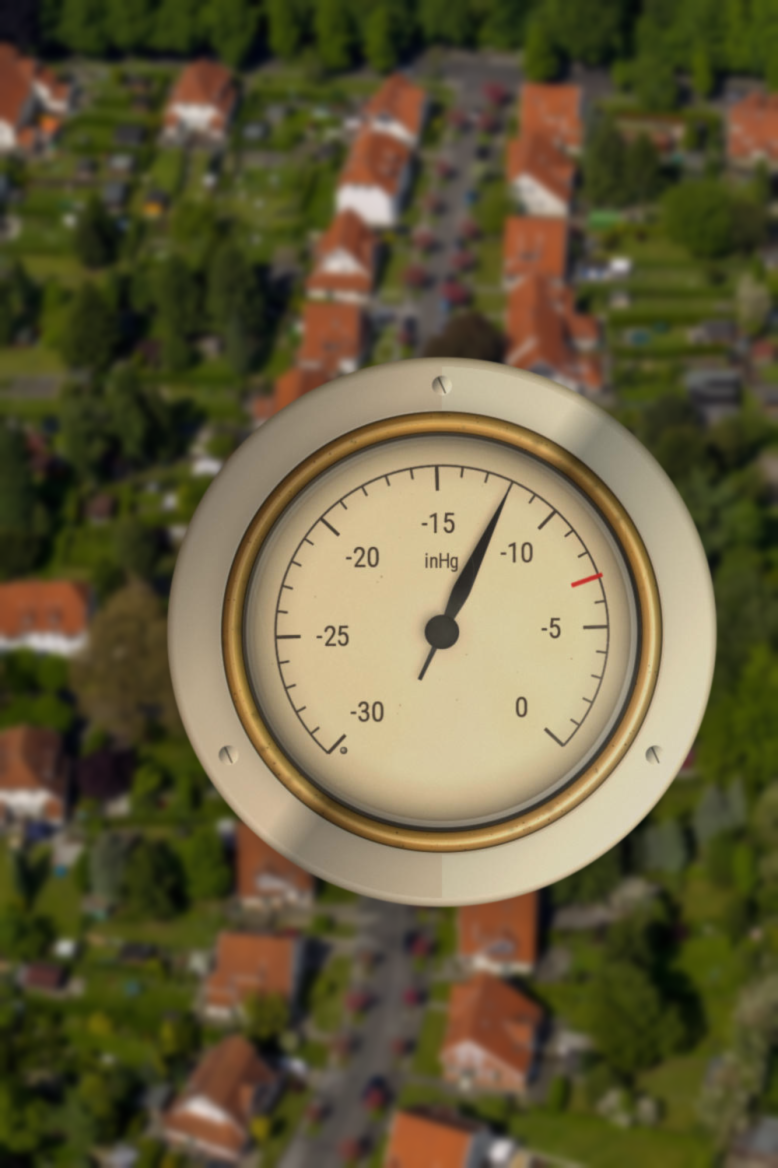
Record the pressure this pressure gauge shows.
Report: -12 inHg
